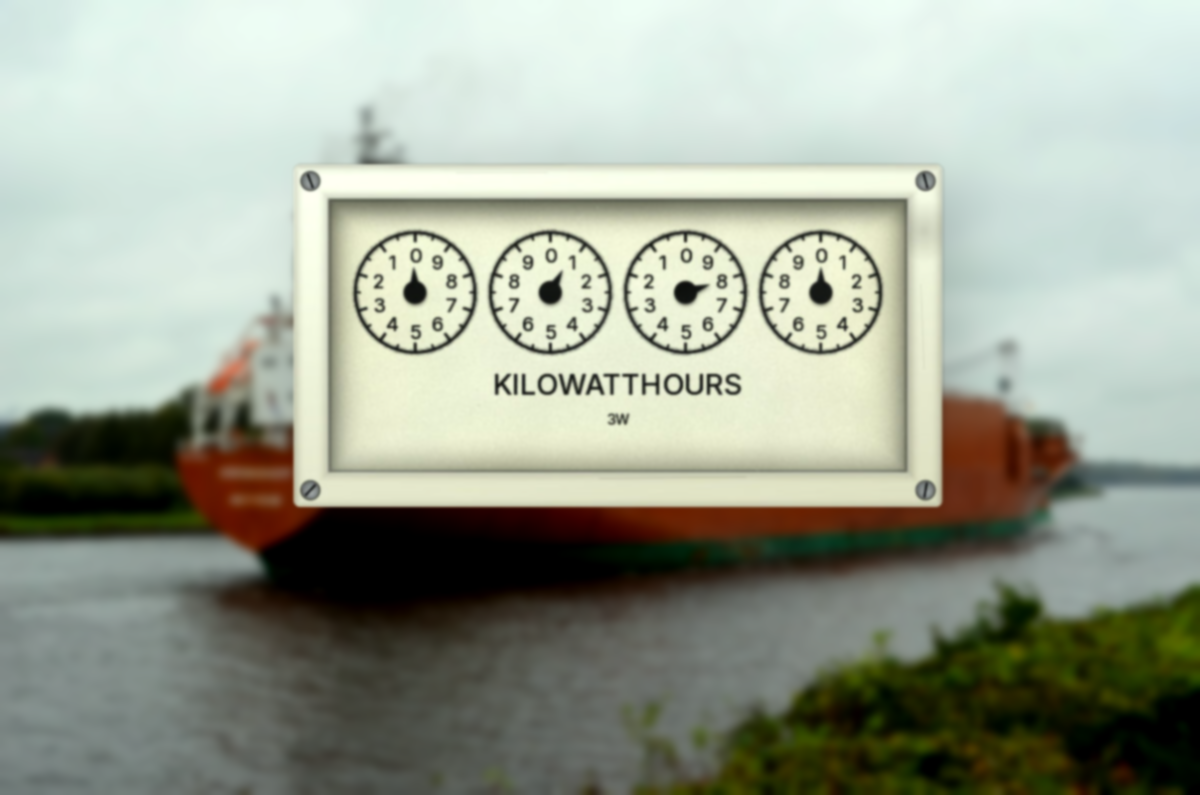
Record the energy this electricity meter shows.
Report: 80 kWh
